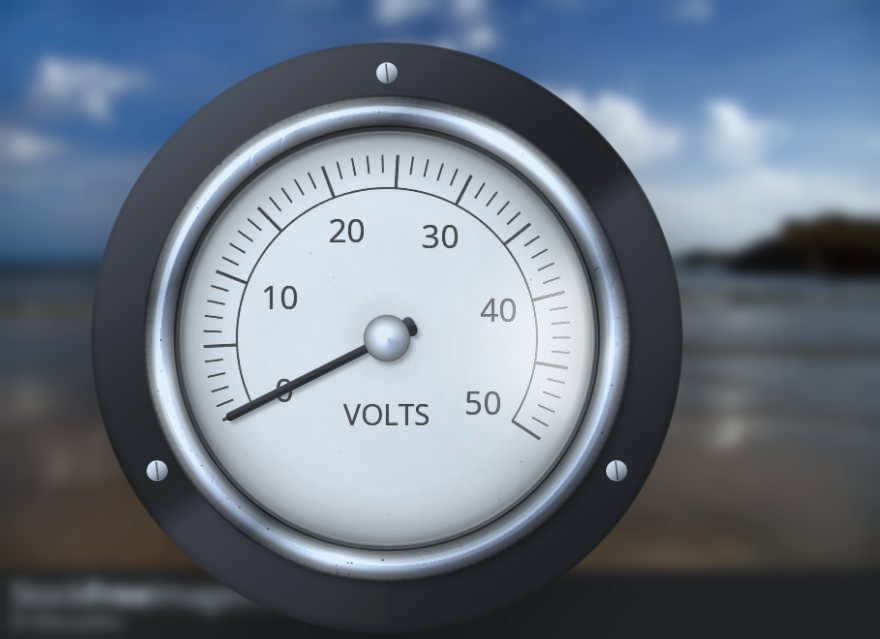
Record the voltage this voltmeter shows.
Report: 0 V
